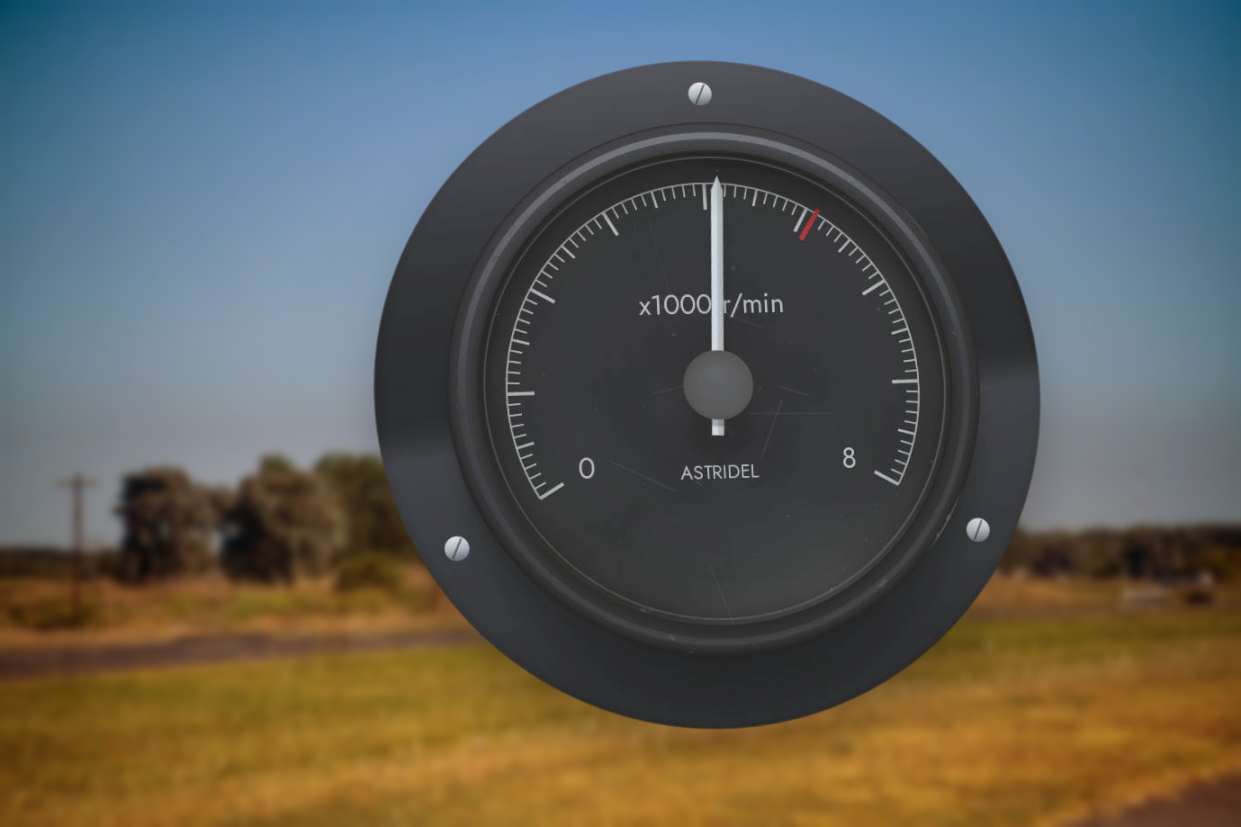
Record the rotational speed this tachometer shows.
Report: 4100 rpm
